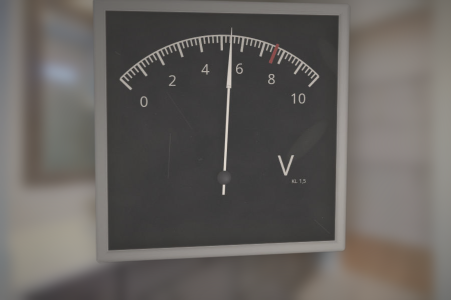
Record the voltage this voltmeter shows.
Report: 5.4 V
